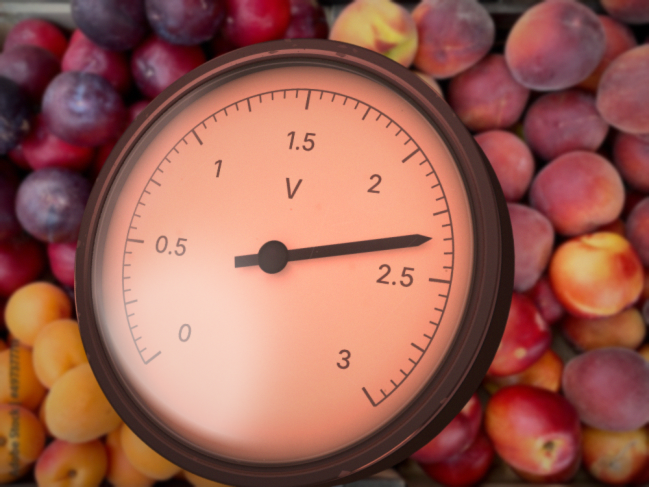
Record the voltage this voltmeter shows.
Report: 2.35 V
